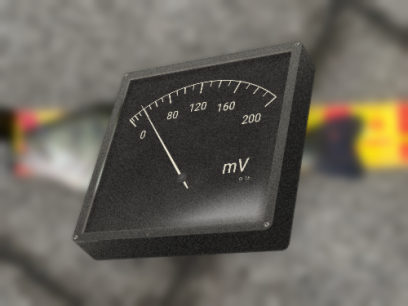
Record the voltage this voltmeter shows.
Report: 40 mV
